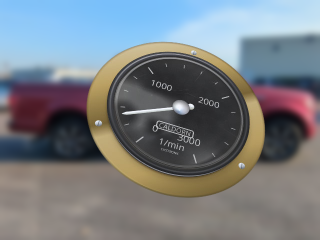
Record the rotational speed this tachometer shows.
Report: 300 rpm
